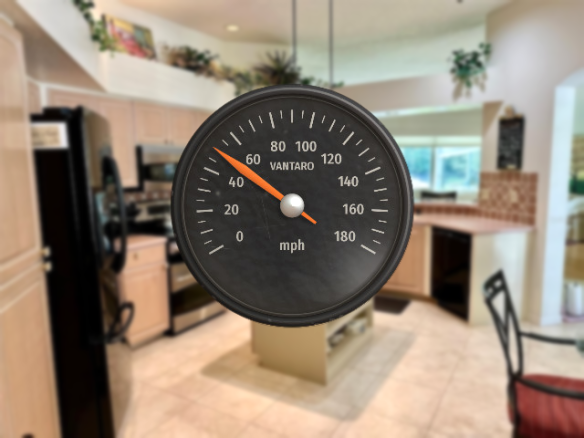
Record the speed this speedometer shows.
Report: 50 mph
